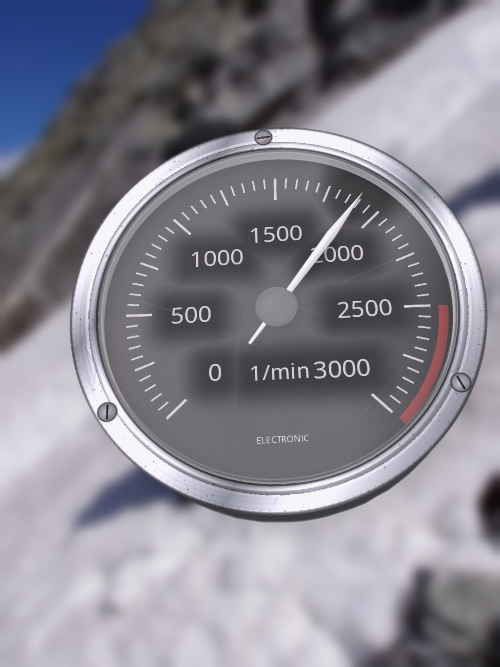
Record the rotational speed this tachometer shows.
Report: 1900 rpm
